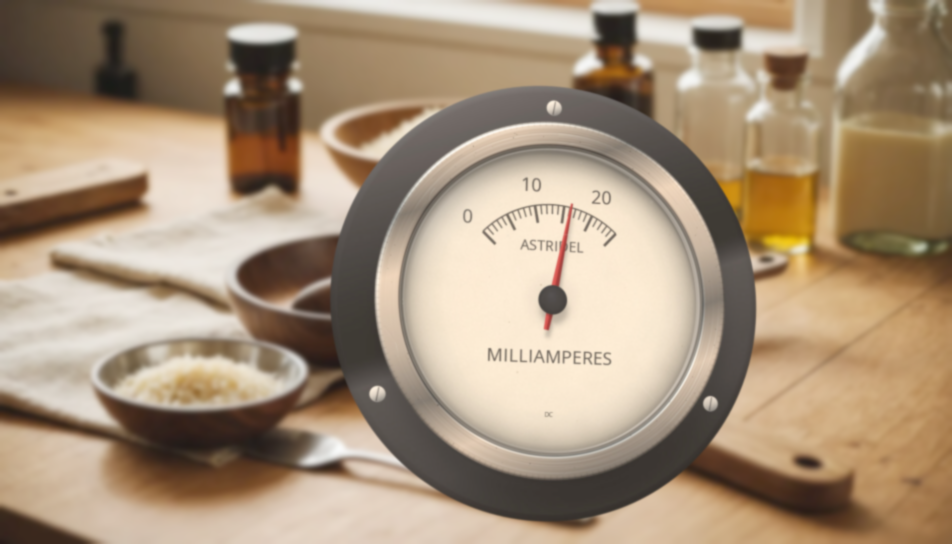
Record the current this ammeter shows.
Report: 16 mA
